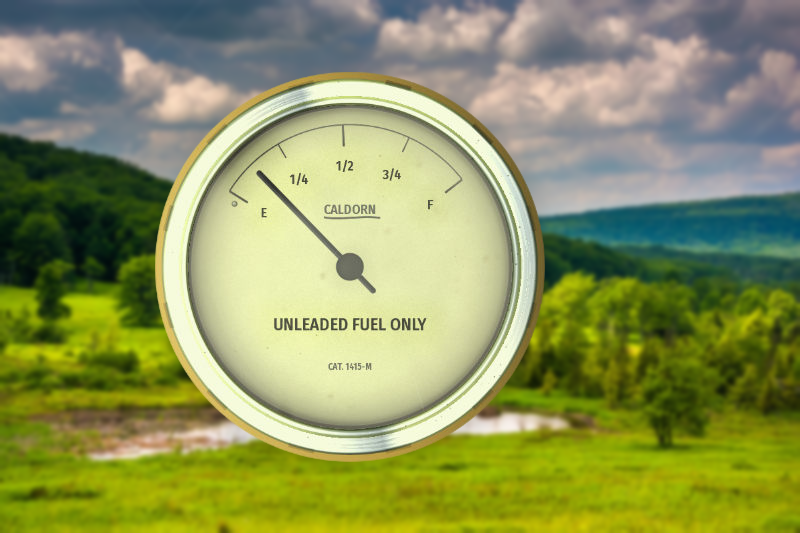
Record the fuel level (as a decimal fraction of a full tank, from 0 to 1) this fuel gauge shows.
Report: 0.125
